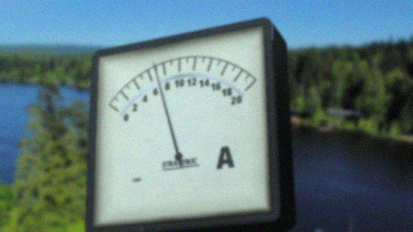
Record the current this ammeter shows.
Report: 7 A
